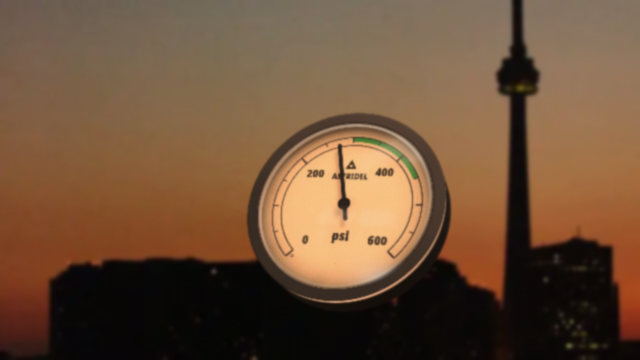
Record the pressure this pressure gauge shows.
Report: 275 psi
